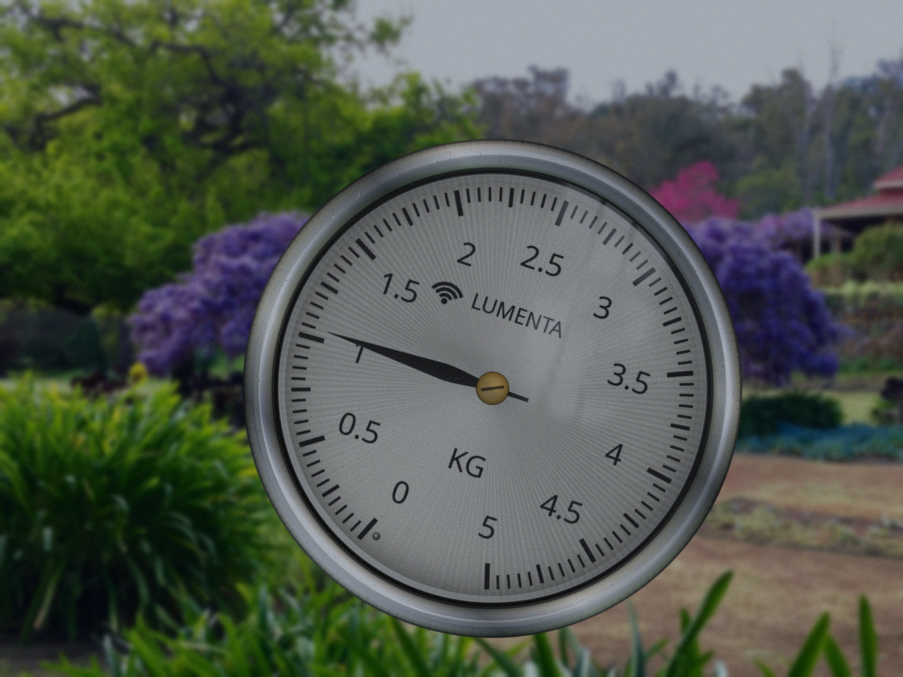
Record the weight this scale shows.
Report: 1.05 kg
